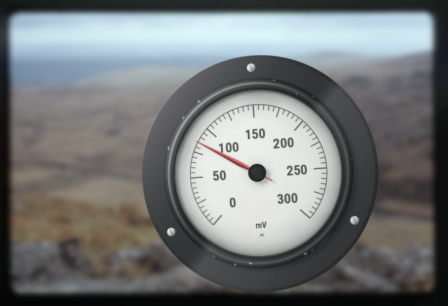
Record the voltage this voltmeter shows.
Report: 85 mV
